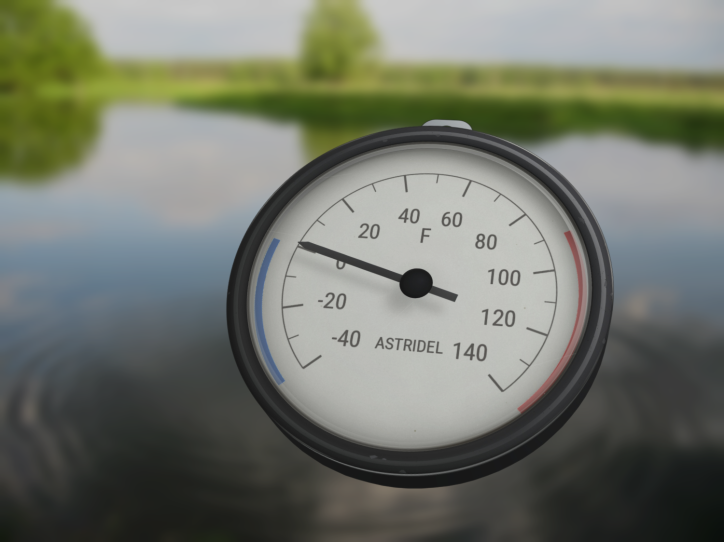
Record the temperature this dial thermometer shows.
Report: 0 °F
